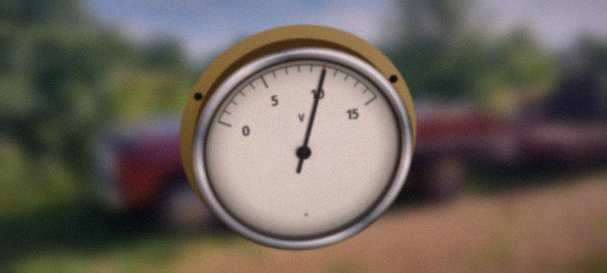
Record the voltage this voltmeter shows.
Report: 10 V
